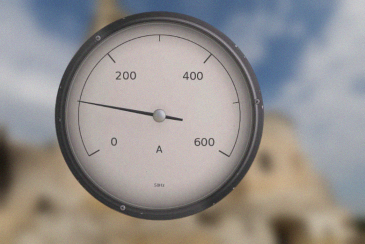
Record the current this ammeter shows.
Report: 100 A
